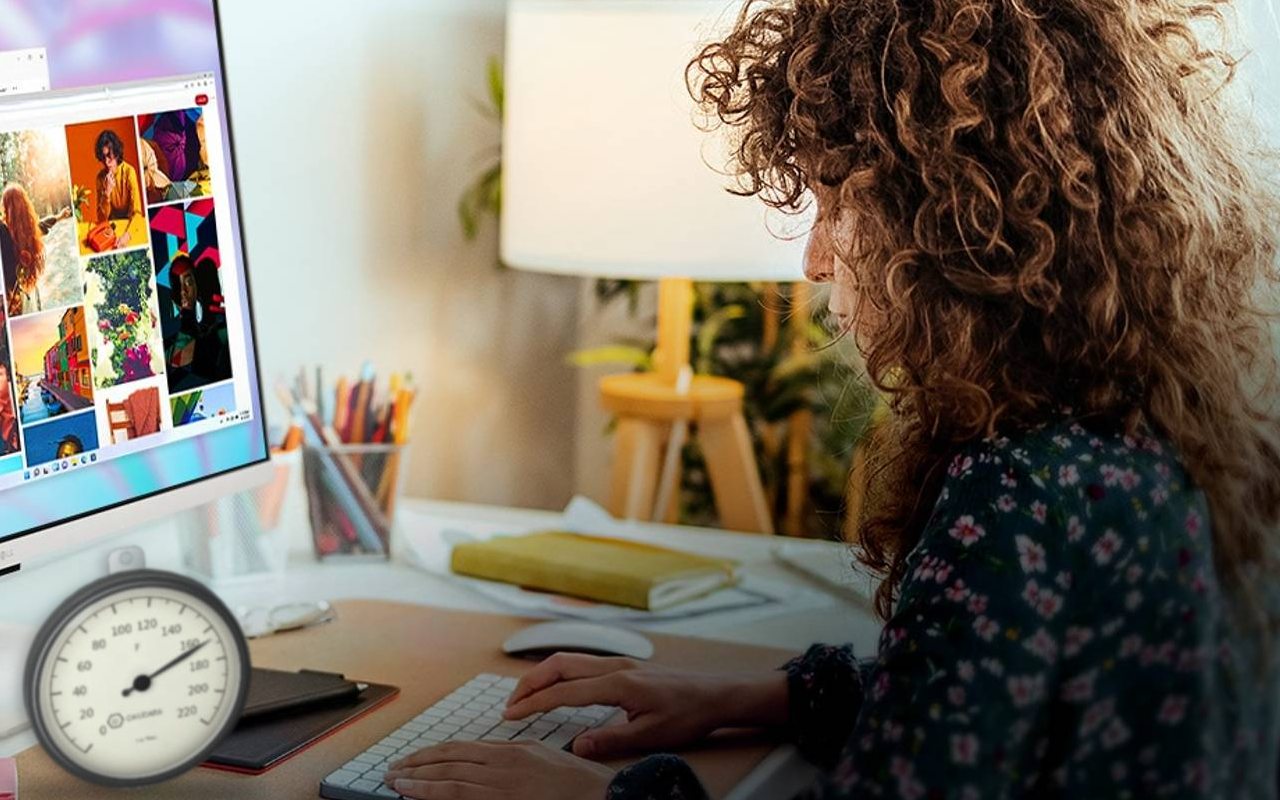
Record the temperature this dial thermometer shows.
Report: 165 °F
